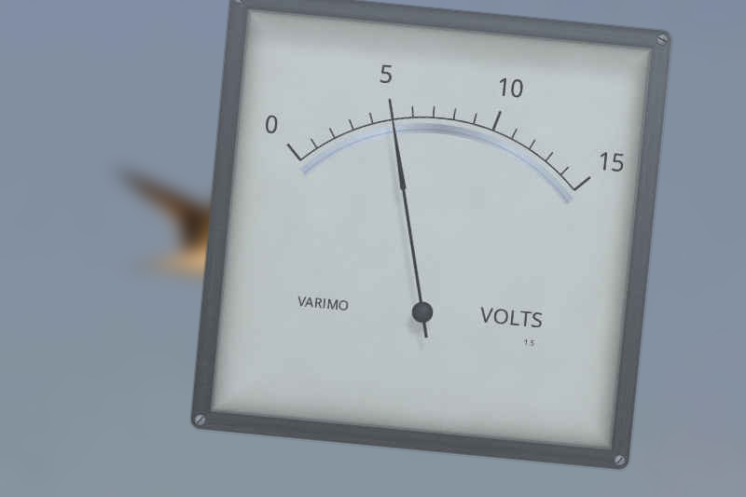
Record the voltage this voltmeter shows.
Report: 5 V
